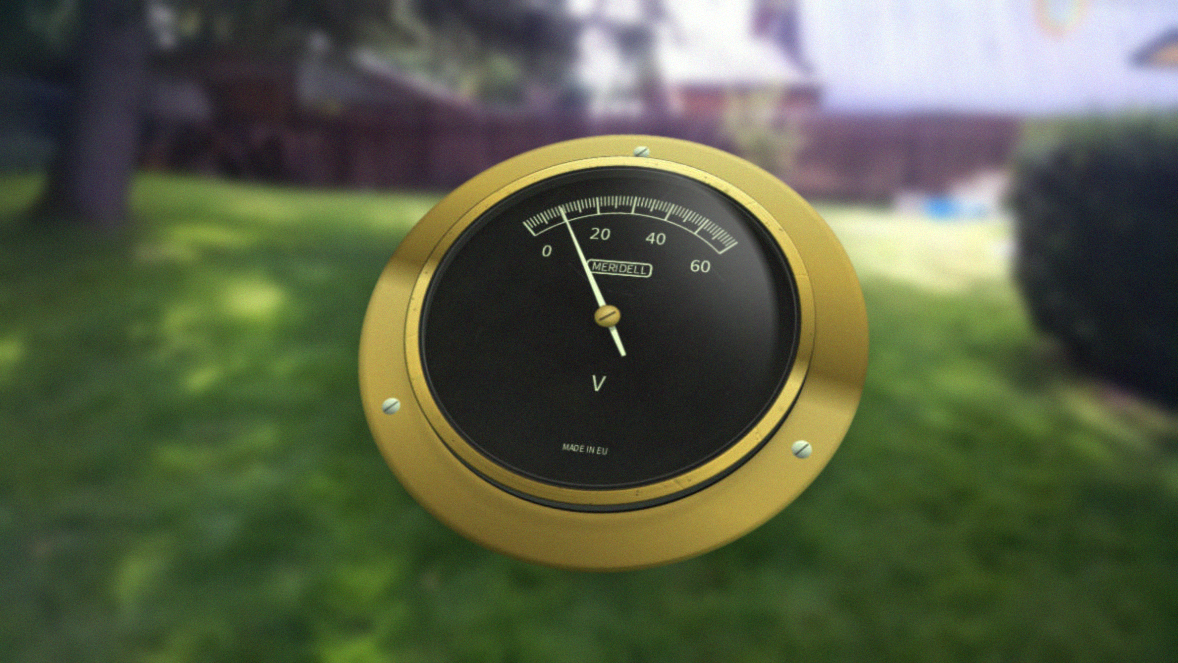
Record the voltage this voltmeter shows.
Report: 10 V
